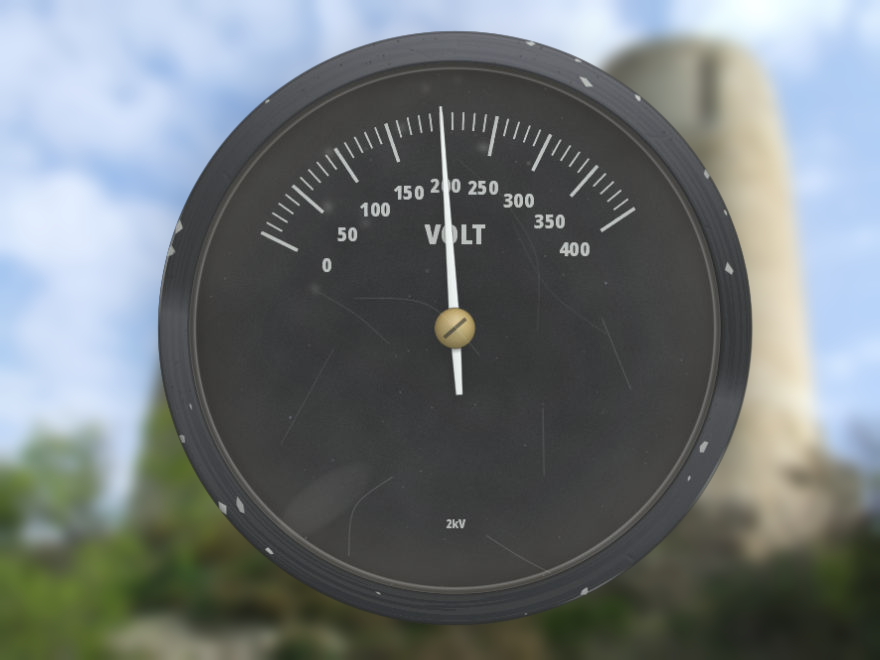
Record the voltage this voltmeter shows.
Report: 200 V
